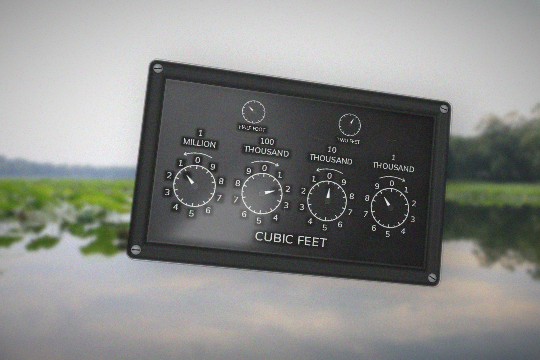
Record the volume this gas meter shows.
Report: 119900 ft³
